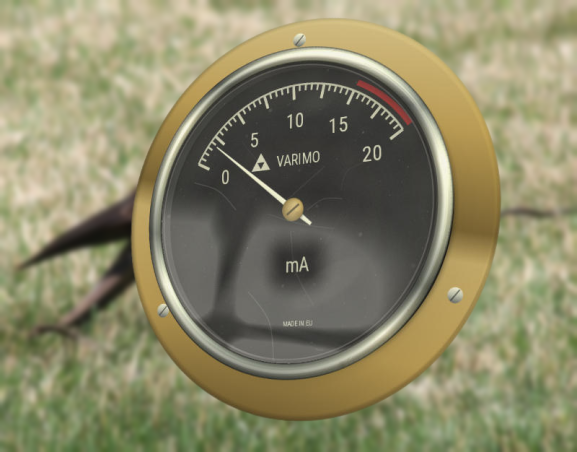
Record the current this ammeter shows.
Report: 2 mA
